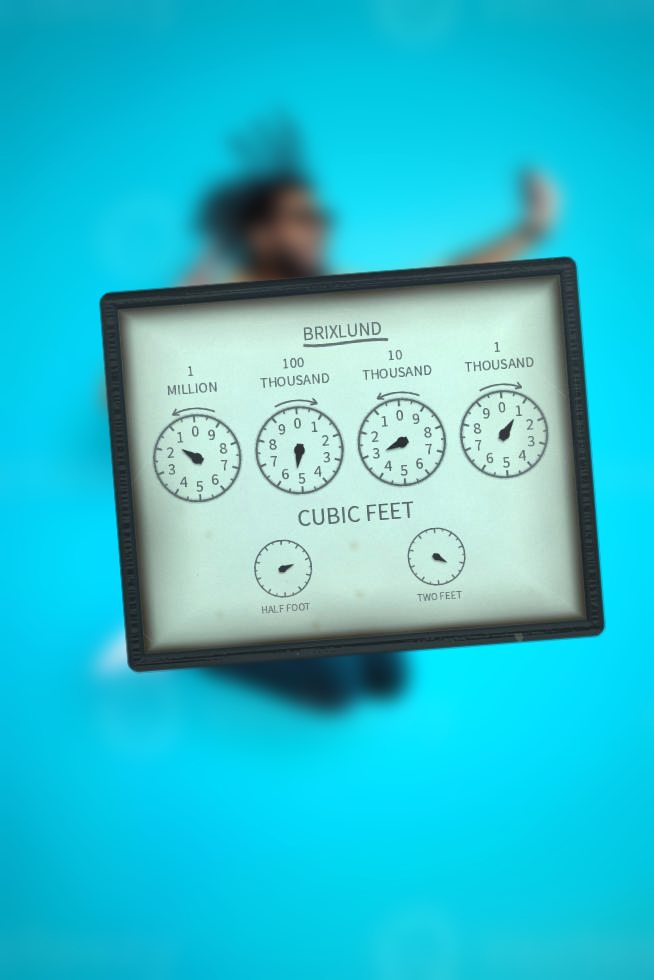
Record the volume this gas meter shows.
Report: 153100 ft³
